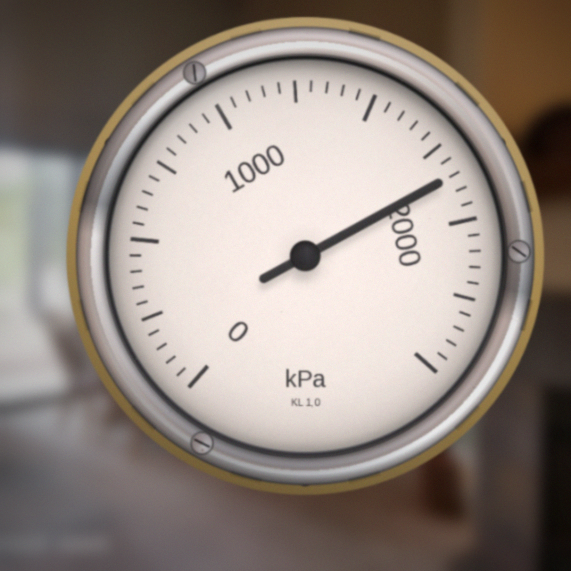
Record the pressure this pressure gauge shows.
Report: 1850 kPa
